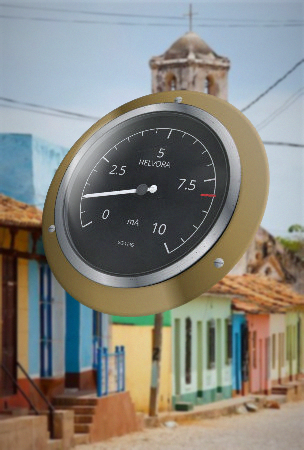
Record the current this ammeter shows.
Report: 1 mA
